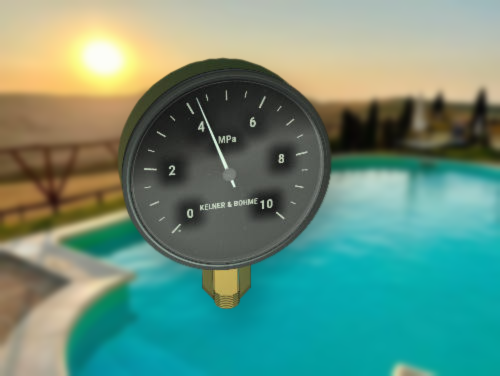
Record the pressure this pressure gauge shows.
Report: 4.25 MPa
